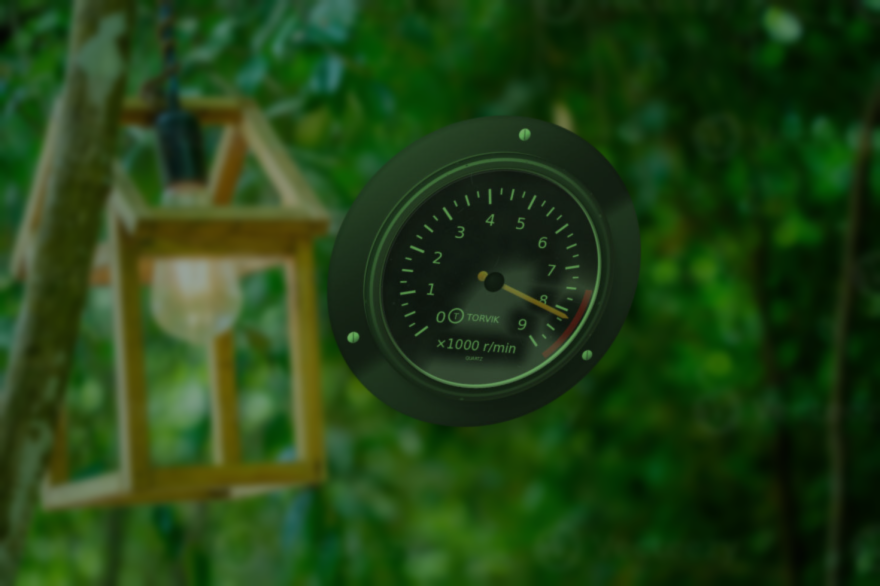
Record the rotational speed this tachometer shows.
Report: 8125 rpm
